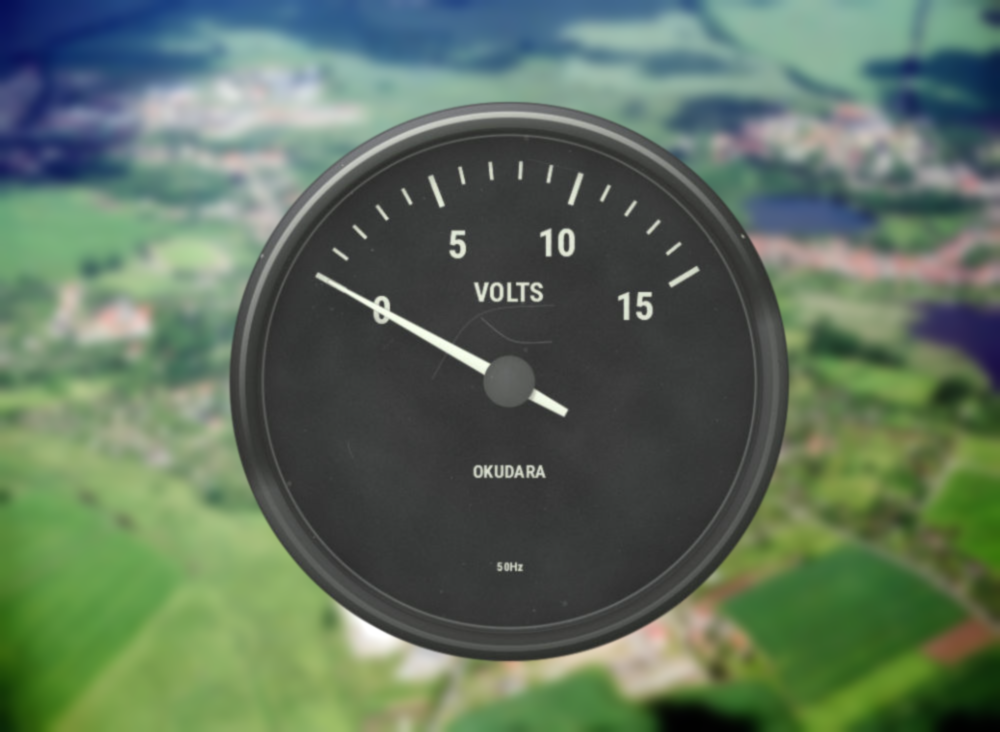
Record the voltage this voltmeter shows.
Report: 0 V
